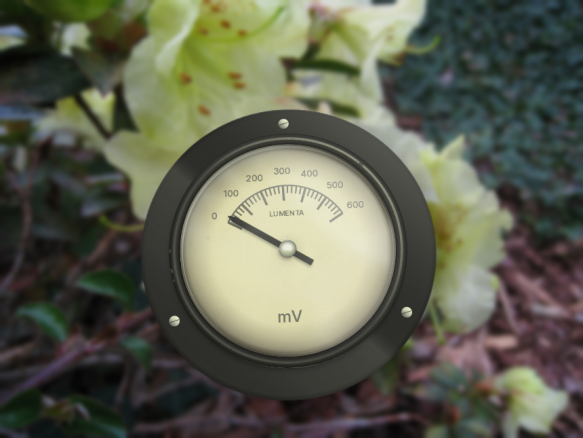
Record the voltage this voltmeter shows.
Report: 20 mV
